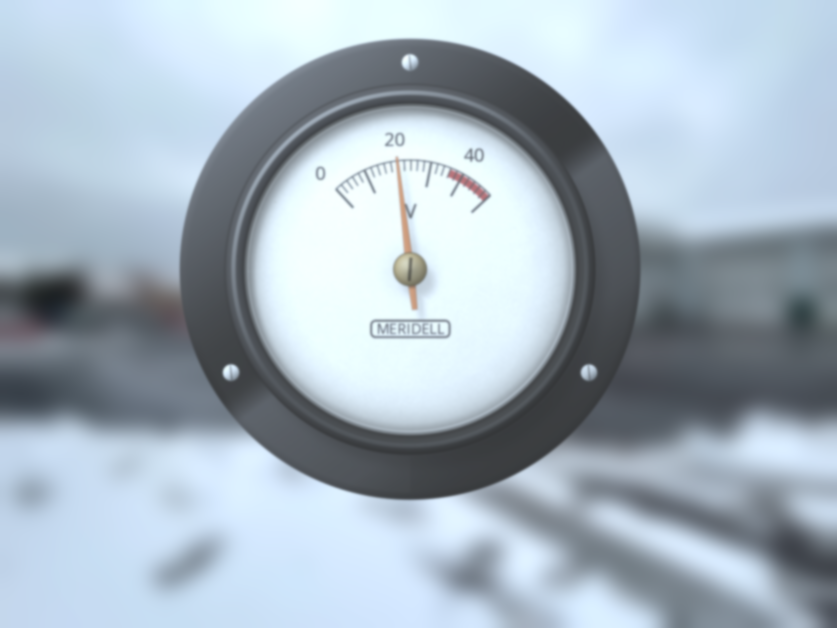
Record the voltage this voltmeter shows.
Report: 20 V
